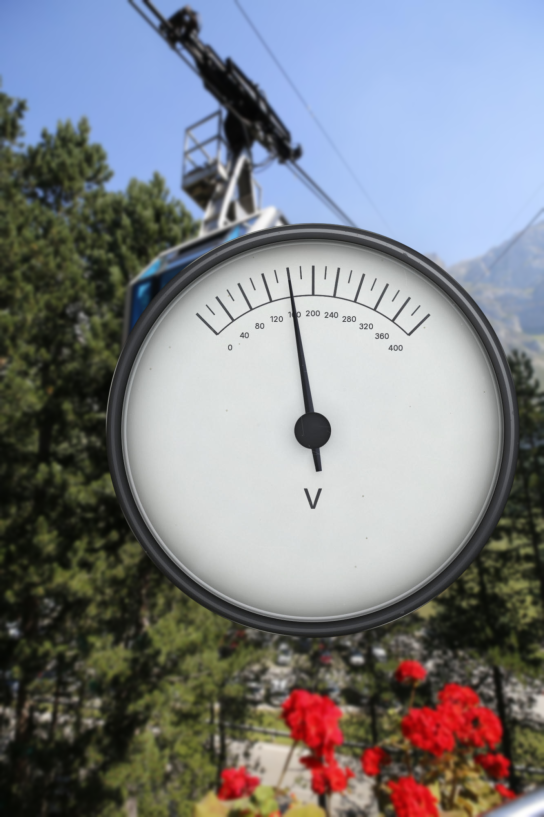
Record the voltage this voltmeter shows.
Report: 160 V
